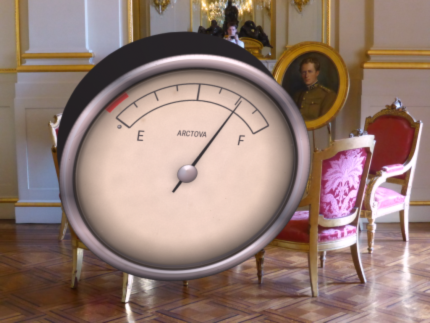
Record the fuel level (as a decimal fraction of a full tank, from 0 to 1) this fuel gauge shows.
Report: 0.75
